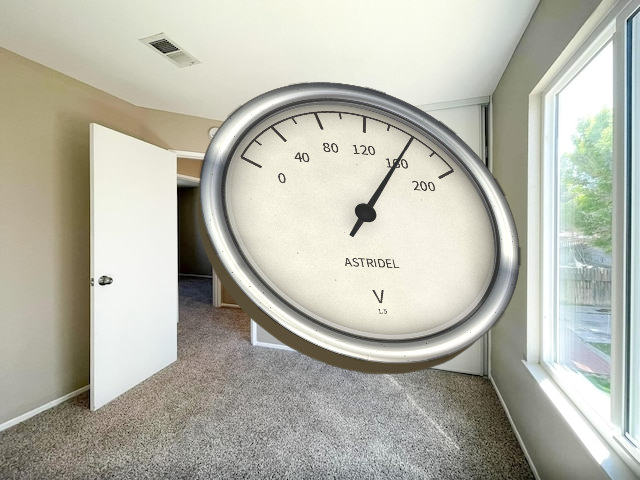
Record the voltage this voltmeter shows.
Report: 160 V
